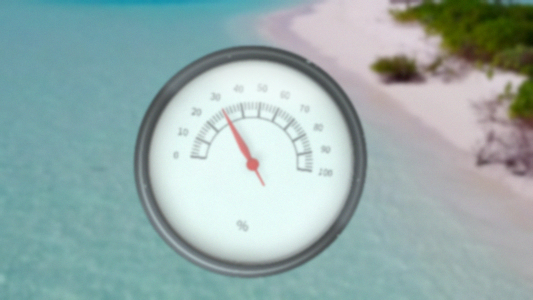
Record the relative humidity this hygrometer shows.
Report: 30 %
